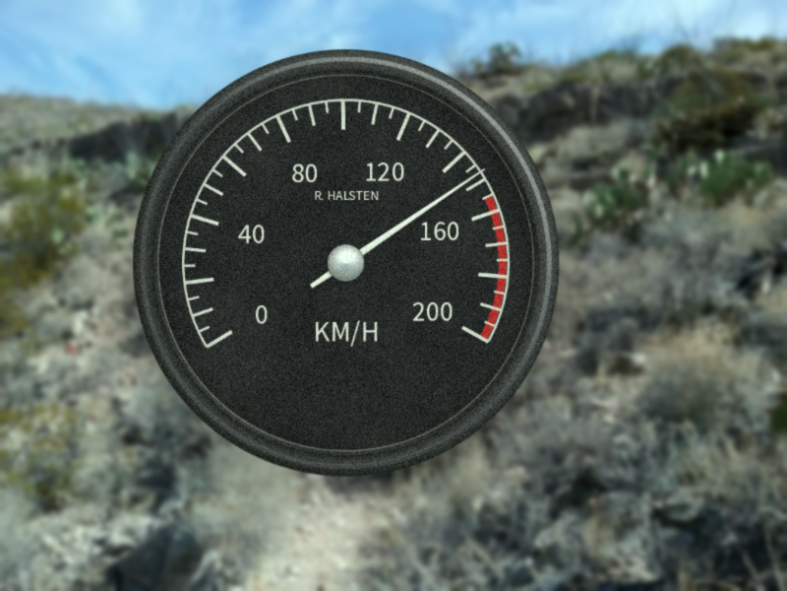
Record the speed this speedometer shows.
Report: 147.5 km/h
